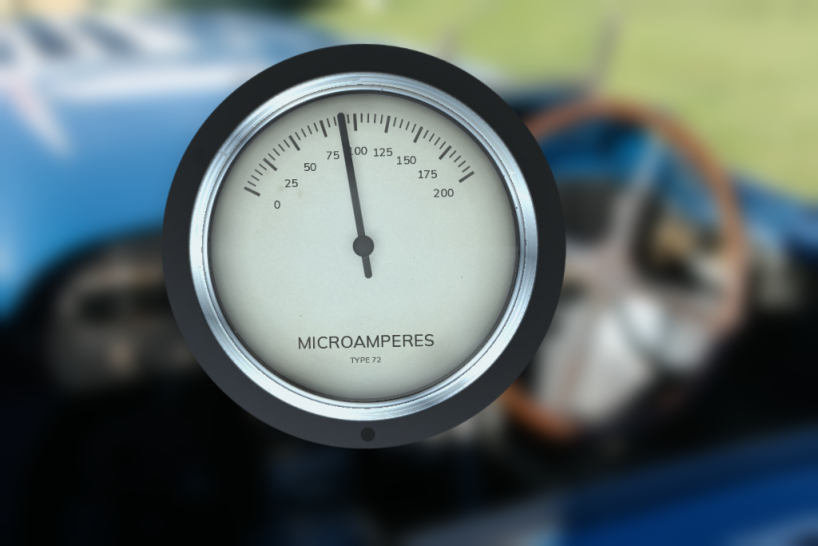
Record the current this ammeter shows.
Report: 90 µA
